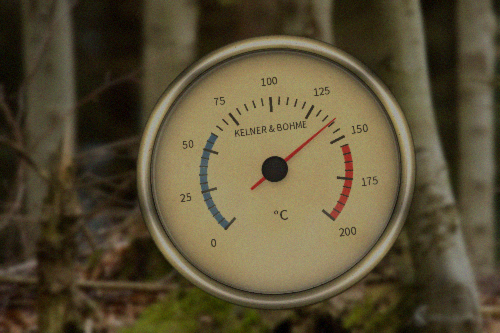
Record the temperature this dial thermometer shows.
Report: 140 °C
